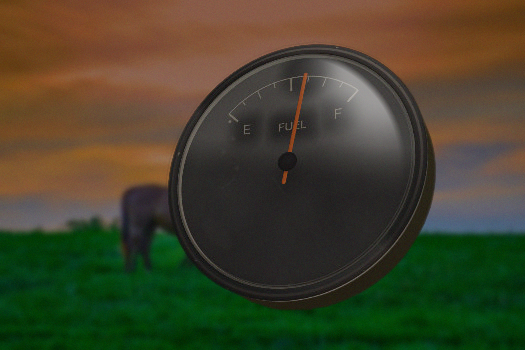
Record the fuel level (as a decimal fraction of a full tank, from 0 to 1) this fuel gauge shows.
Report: 0.625
